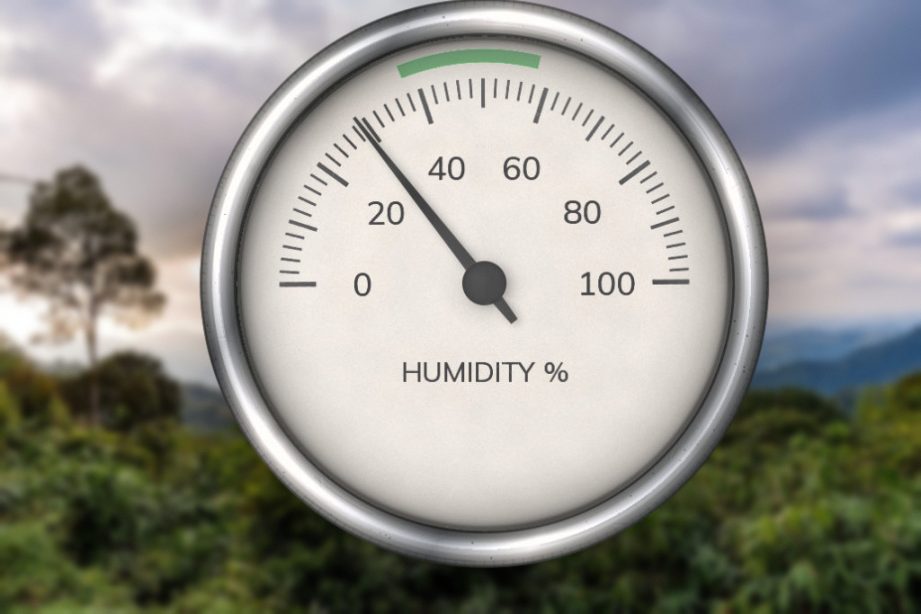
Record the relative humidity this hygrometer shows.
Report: 29 %
